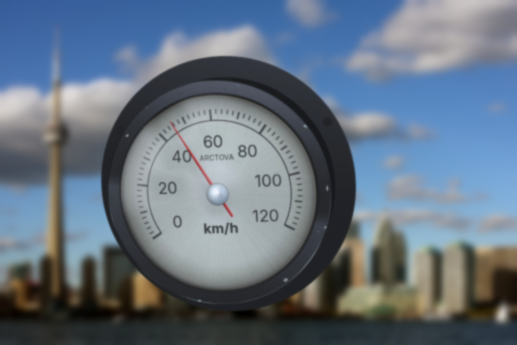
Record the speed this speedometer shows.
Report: 46 km/h
